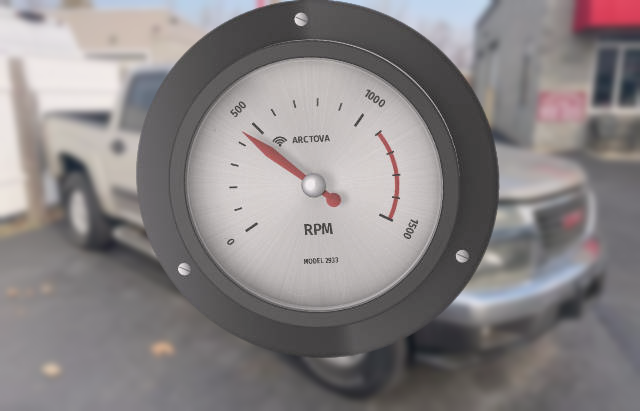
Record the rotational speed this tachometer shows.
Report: 450 rpm
